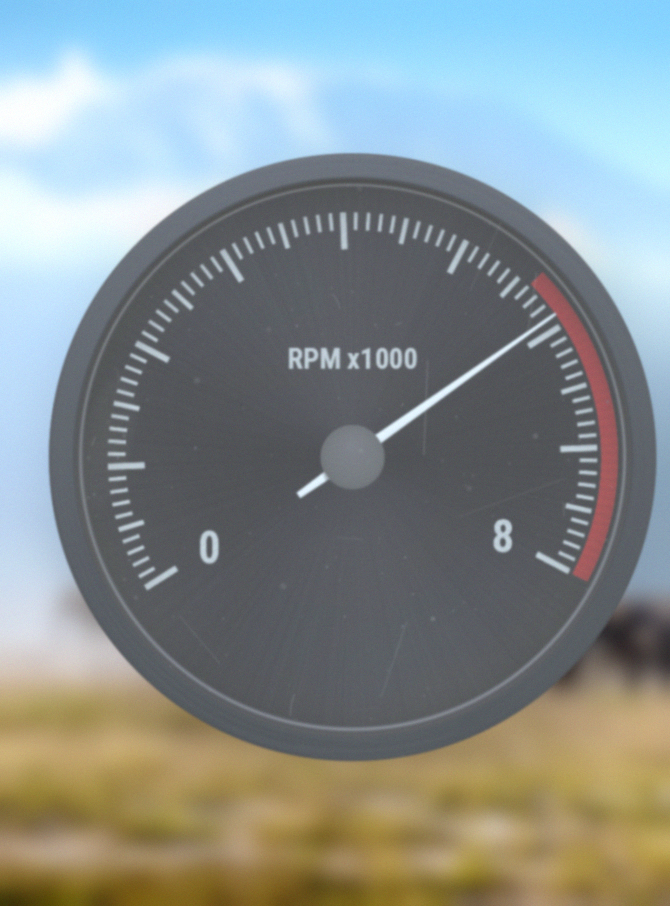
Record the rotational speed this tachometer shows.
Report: 5900 rpm
